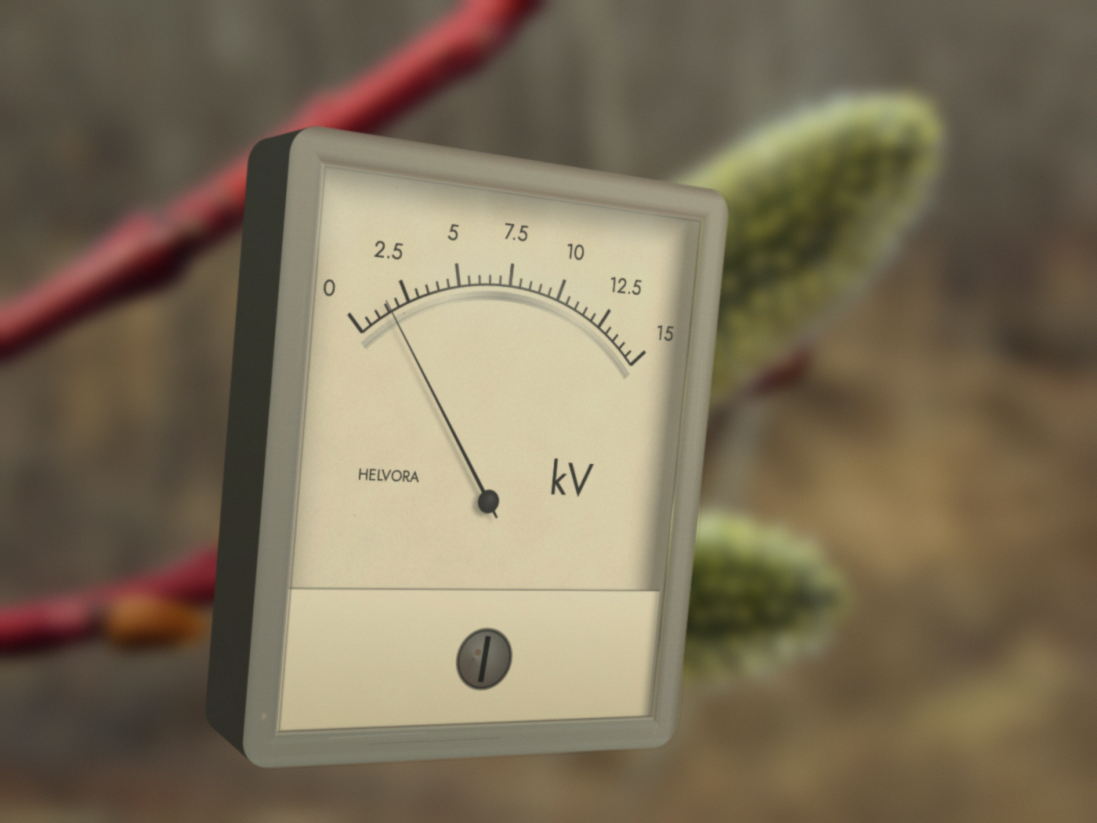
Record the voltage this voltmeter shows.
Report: 1.5 kV
